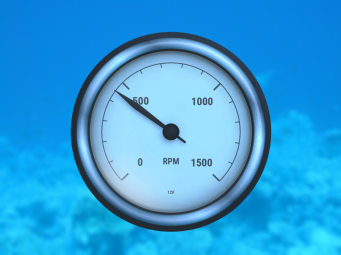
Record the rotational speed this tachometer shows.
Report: 450 rpm
